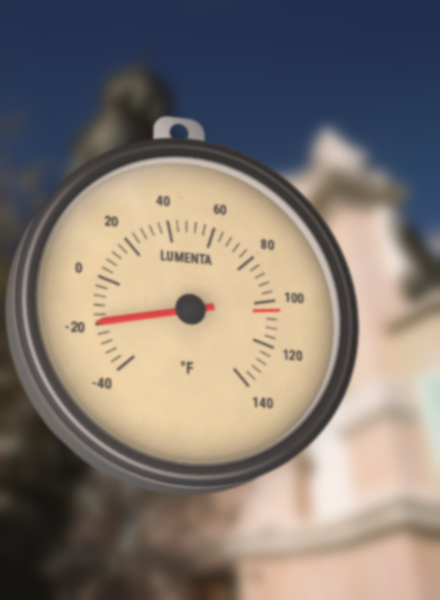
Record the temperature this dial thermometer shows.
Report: -20 °F
